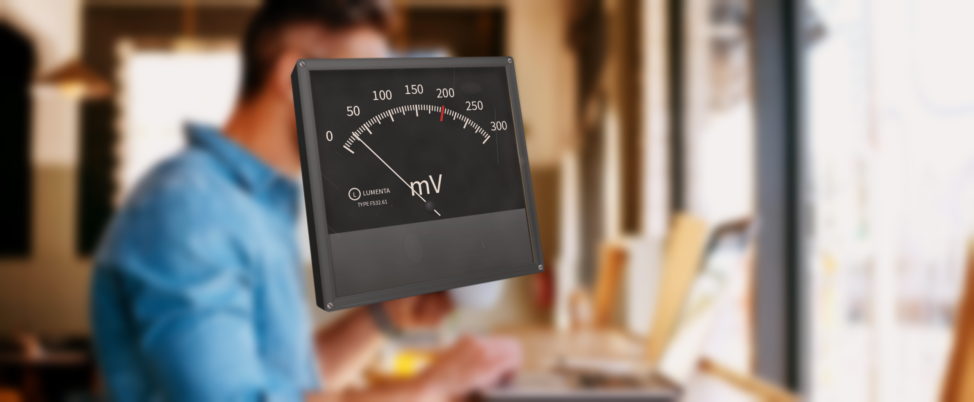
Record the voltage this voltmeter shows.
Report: 25 mV
